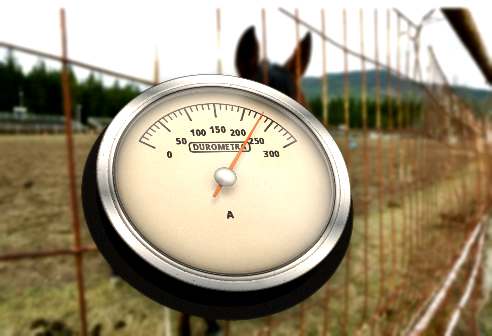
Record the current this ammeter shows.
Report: 230 A
